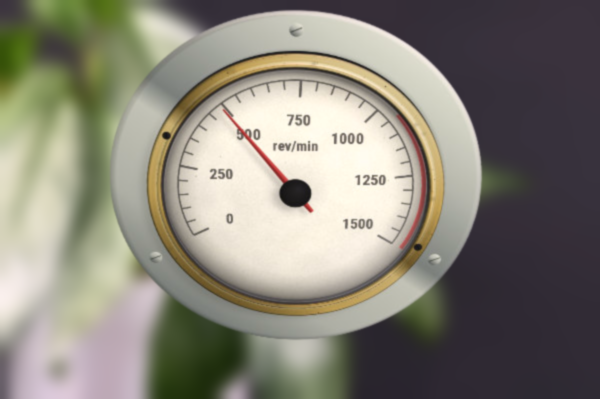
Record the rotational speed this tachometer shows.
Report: 500 rpm
